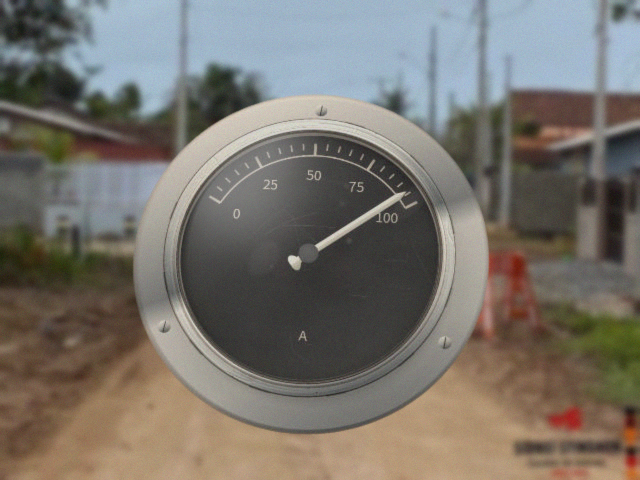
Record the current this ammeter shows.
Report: 95 A
